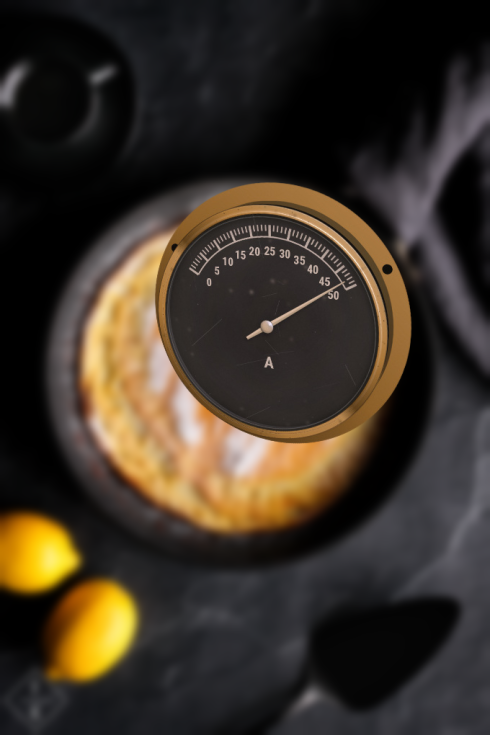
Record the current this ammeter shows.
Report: 48 A
